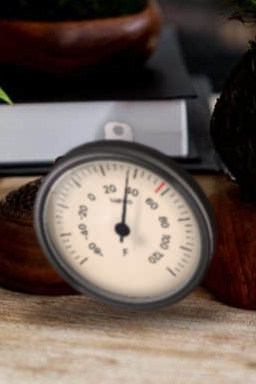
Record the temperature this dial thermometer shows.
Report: 36 °F
